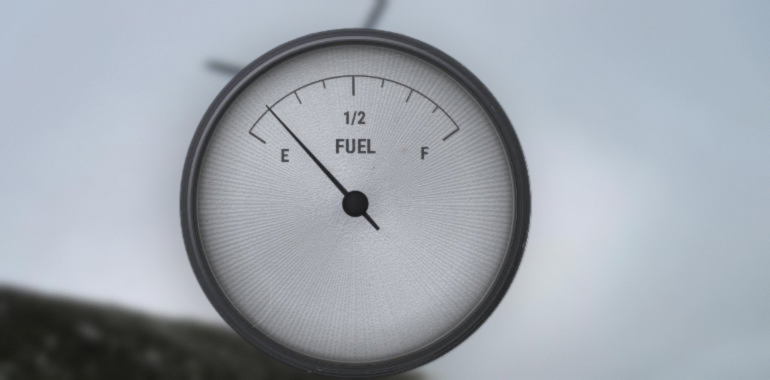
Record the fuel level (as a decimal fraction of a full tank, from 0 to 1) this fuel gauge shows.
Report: 0.125
